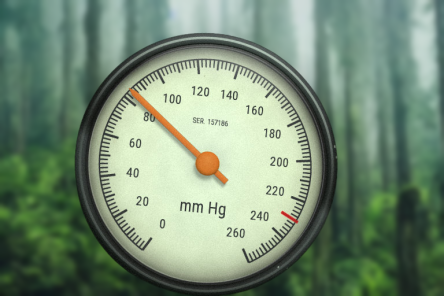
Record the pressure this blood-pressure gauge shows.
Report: 84 mmHg
